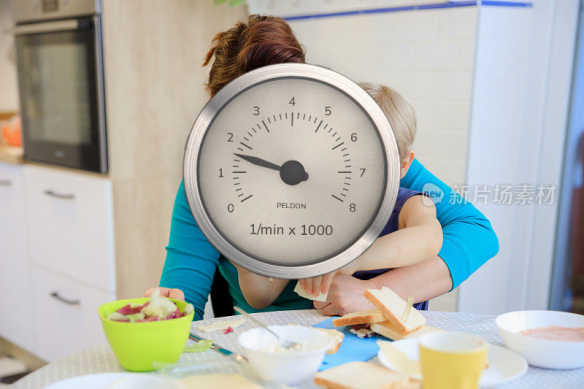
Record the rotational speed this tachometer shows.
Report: 1600 rpm
